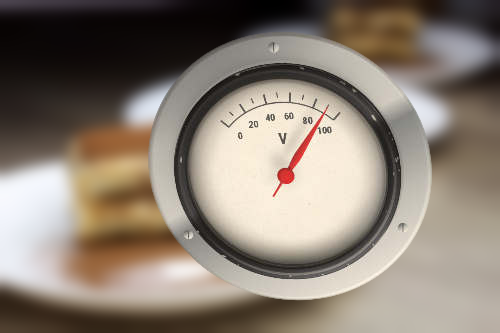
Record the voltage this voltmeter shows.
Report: 90 V
